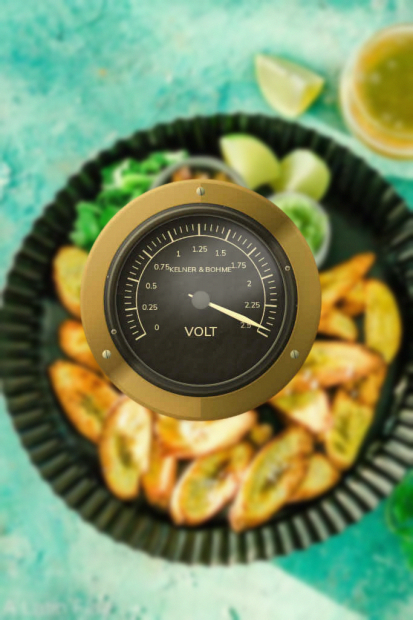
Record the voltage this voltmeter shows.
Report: 2.45 V
